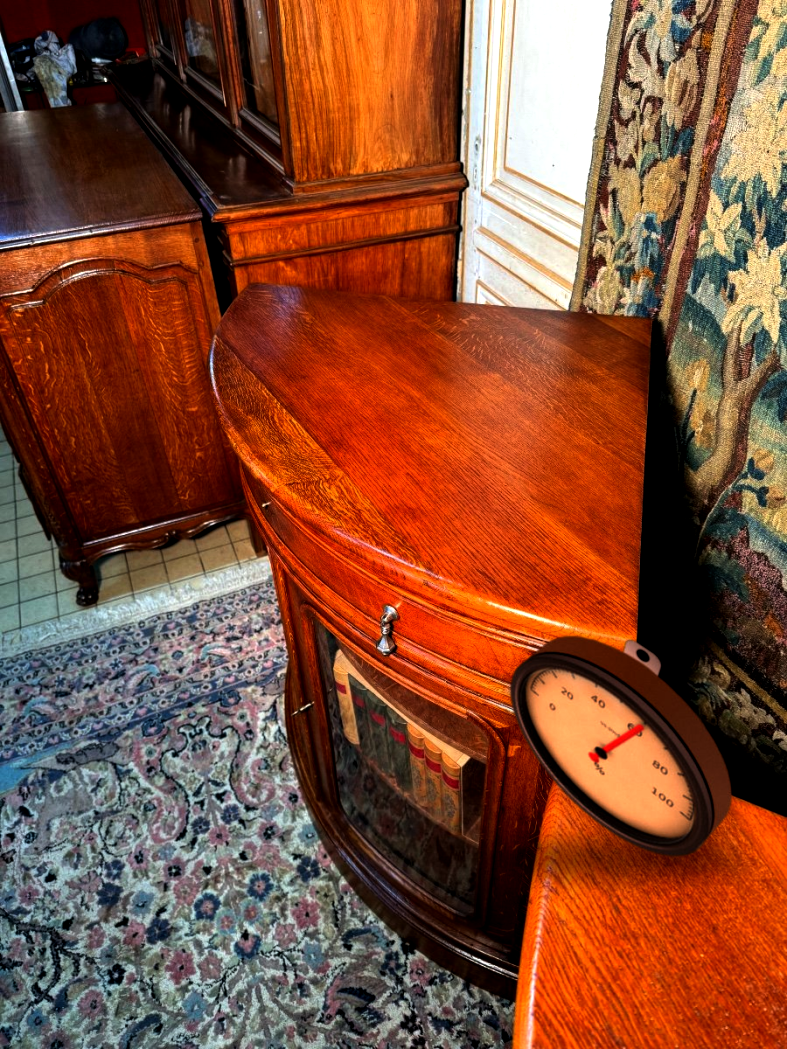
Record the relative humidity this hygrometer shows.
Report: 60 %
